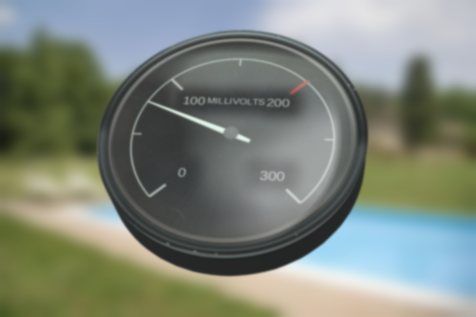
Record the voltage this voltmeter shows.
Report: 75 mV
